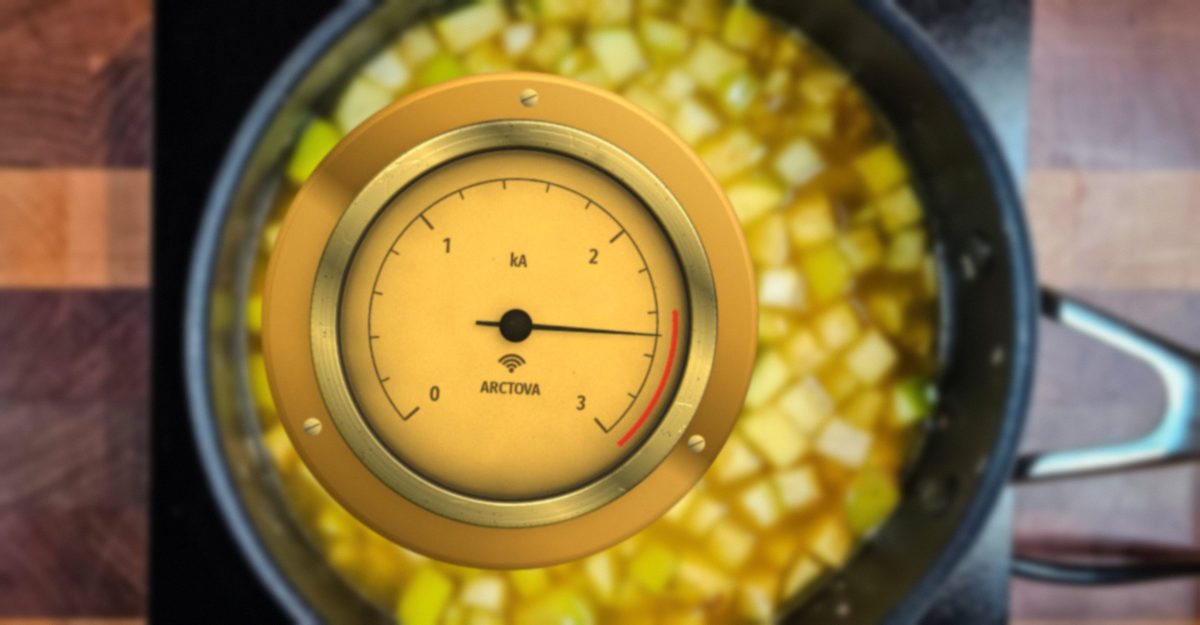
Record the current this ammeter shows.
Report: 2.5 kA
